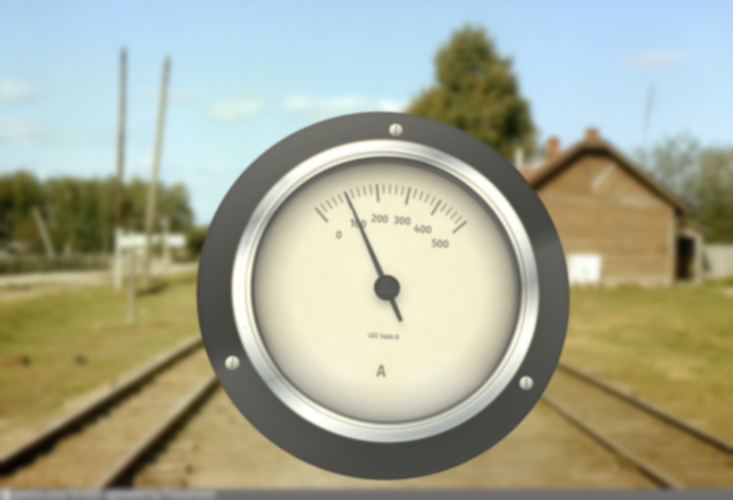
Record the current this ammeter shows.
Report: 100 A
